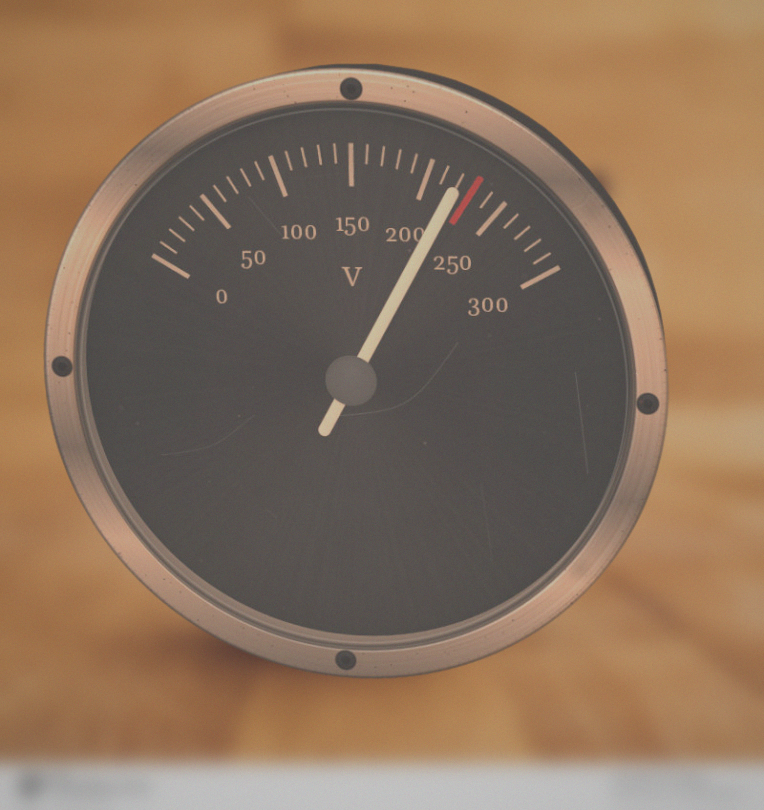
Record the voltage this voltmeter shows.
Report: 220 V
